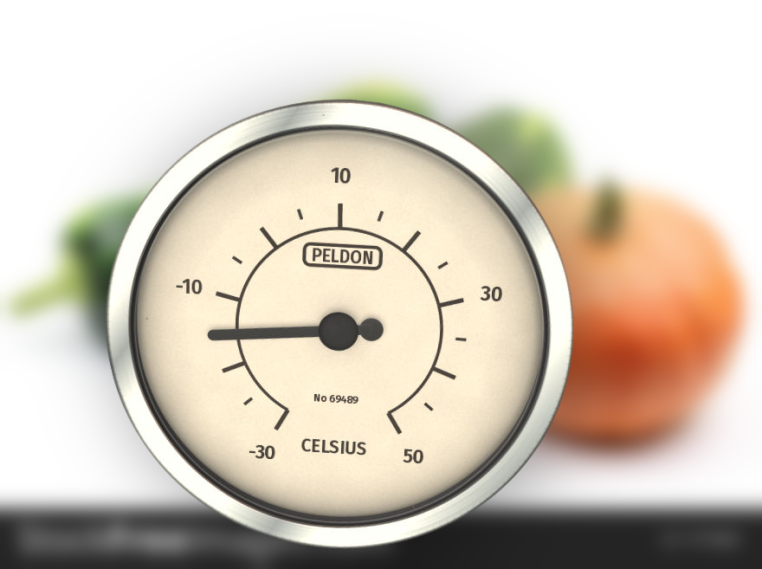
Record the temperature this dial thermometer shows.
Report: -15 °C
